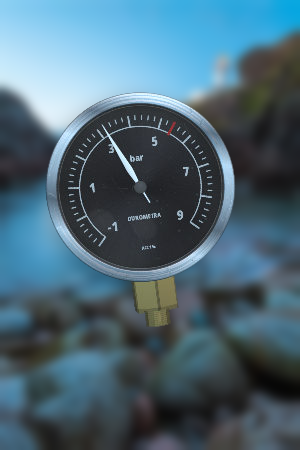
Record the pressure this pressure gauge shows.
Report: 3.2 bar
